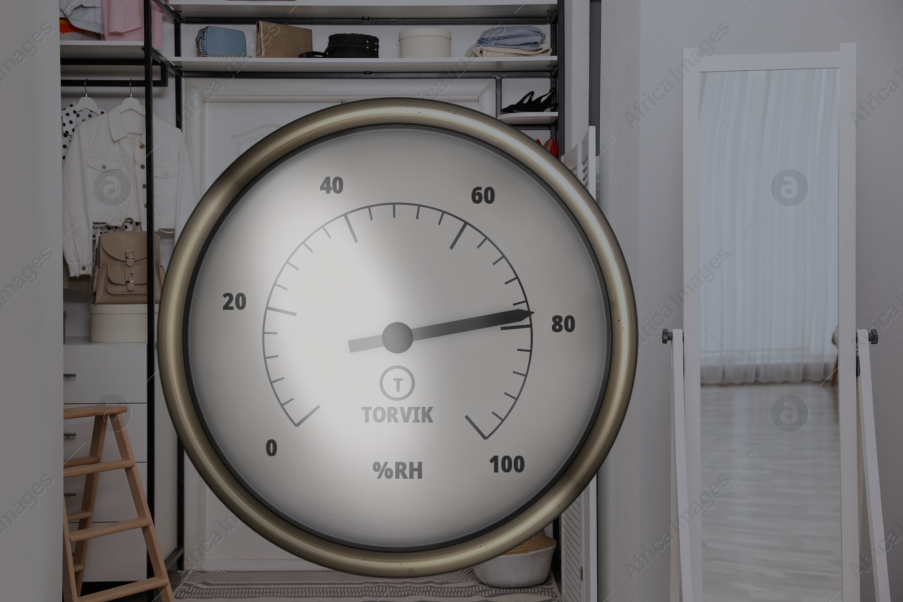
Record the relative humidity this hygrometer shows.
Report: 78 %
